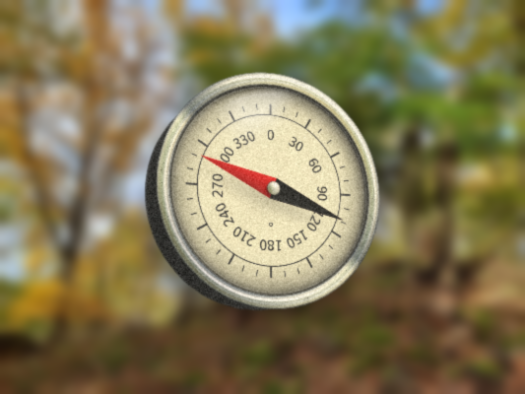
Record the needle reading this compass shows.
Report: 290 °
